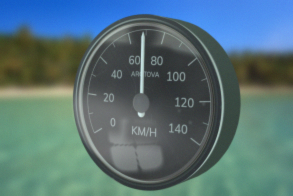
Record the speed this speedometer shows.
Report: 70 km/h
